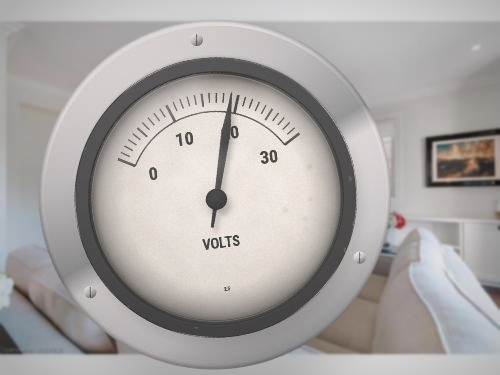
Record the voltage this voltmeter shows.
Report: 19 V
